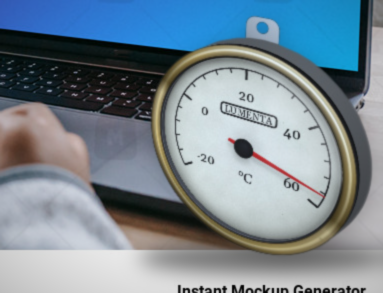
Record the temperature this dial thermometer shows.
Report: 56 °C
